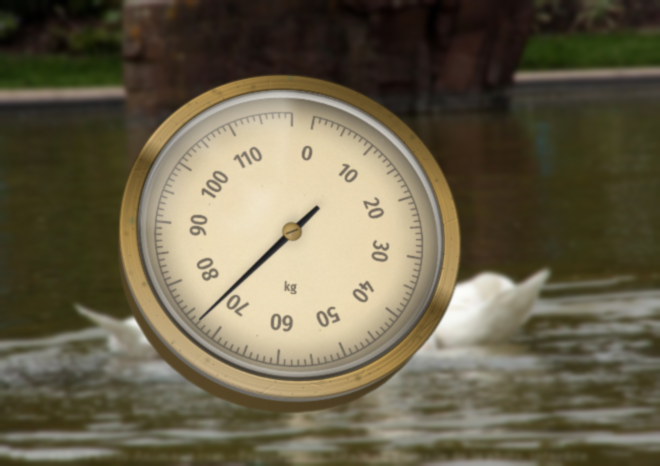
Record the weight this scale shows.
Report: 73 kg
